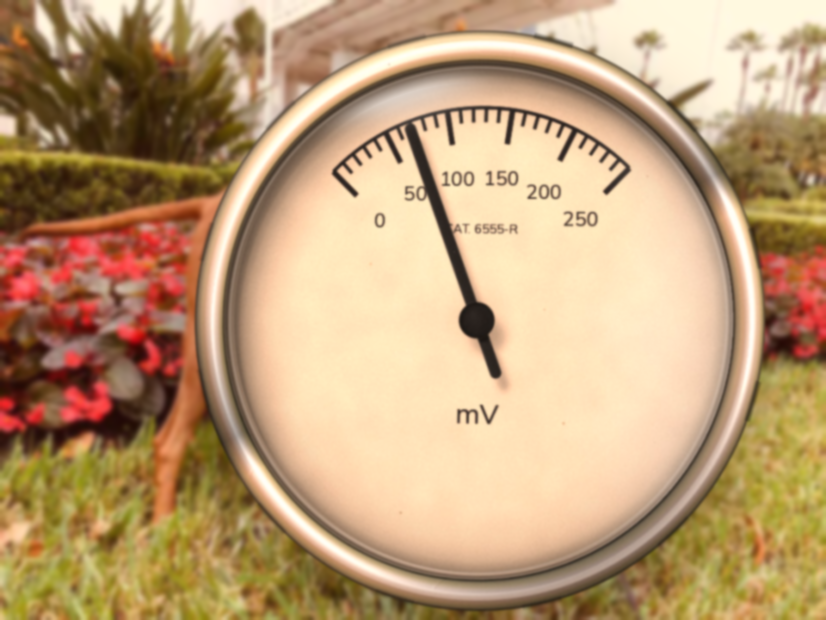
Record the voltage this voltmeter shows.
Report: 70 mV
